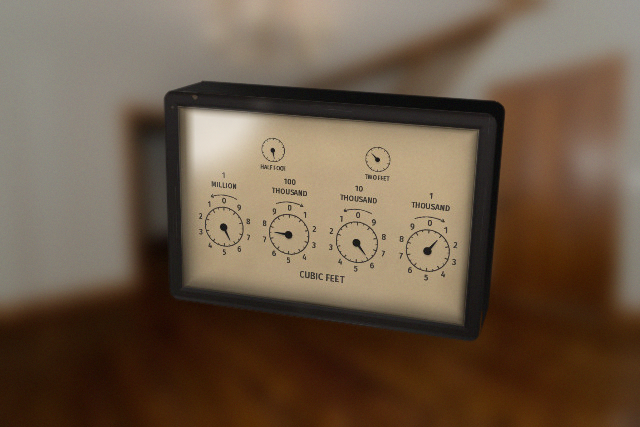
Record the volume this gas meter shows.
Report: 576100 ft³
